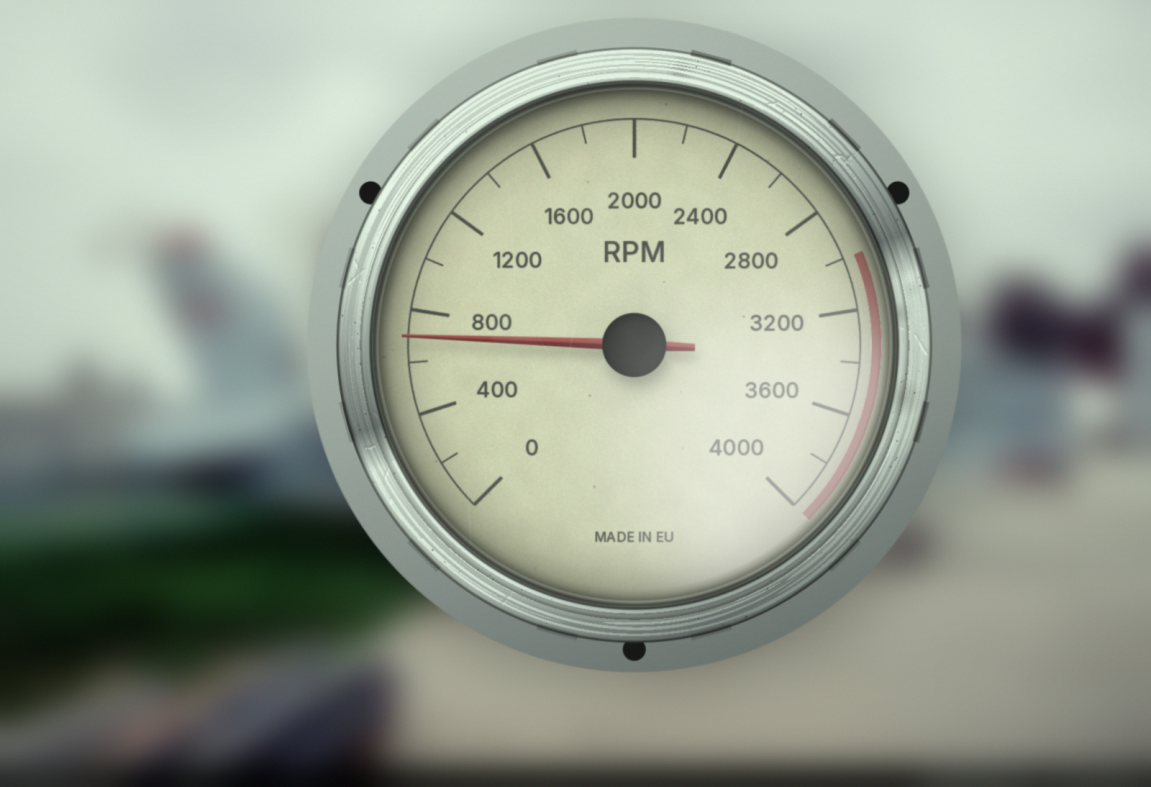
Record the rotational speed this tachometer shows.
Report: 700 rpm
